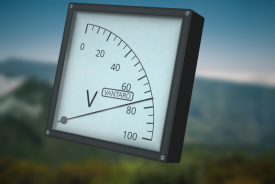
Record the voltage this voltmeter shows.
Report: 75 V
